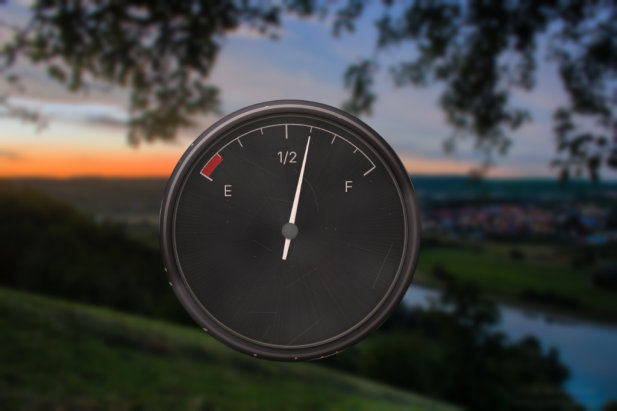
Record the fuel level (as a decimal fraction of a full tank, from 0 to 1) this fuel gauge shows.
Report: 0.625
